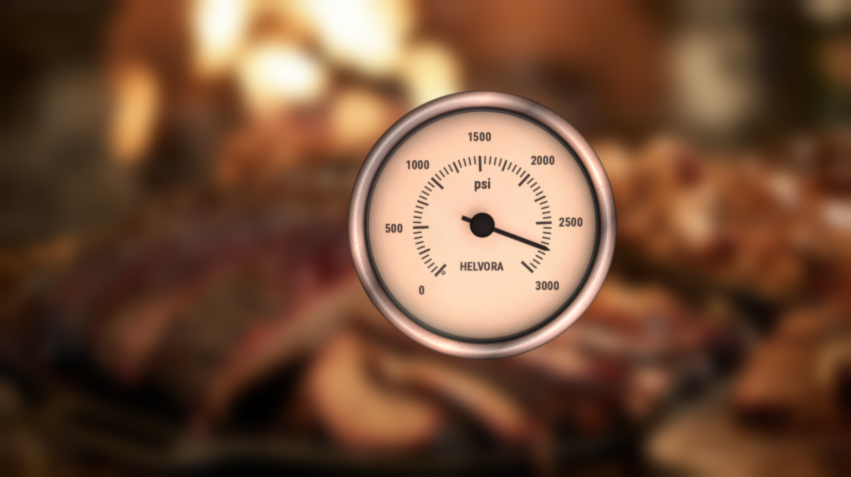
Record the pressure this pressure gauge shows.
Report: 2750 psi
